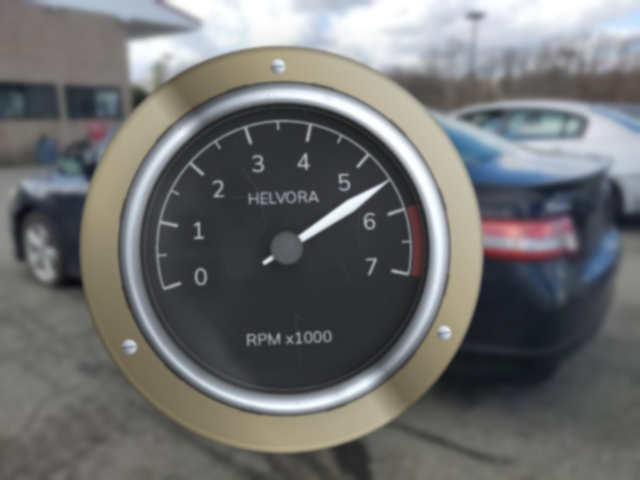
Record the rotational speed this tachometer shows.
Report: 5500 rpm
